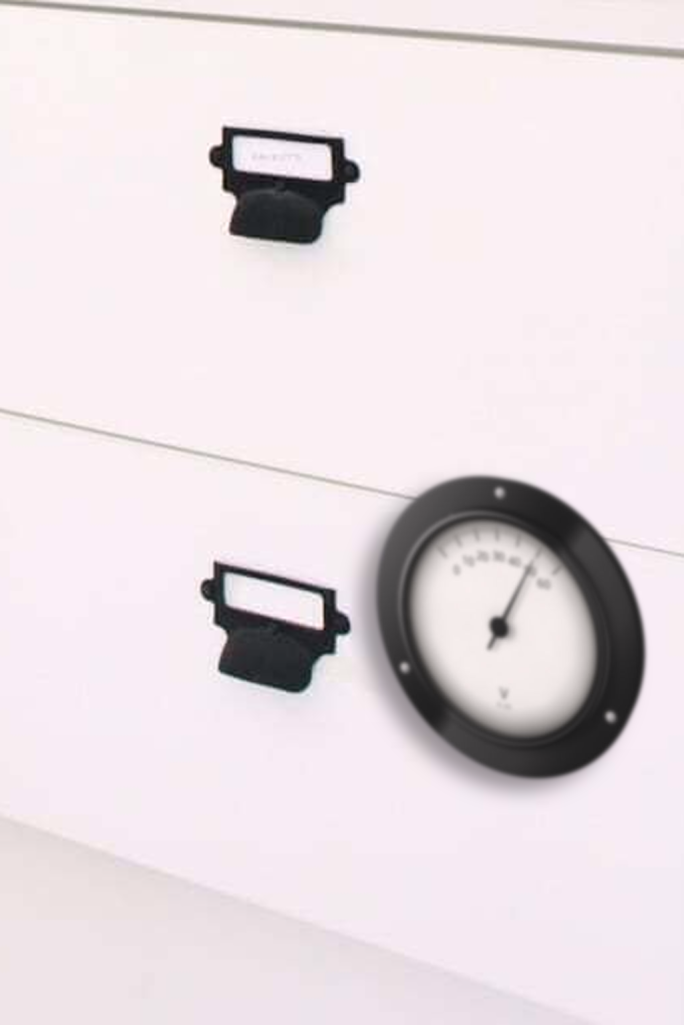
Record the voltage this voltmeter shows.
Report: 50 V
